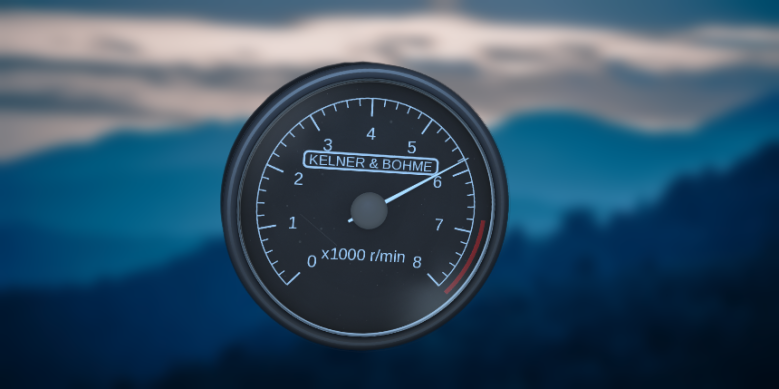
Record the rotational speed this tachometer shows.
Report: 5800 rpm
